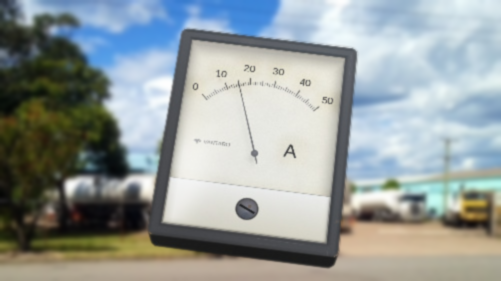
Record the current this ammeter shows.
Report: 15 A
